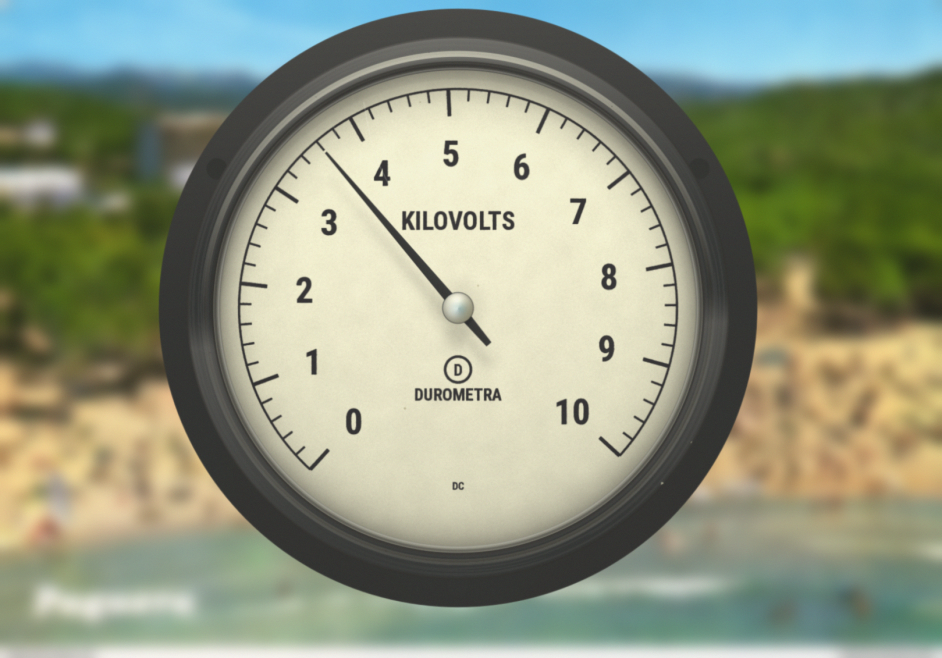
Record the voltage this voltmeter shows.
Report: 3.6 kV
